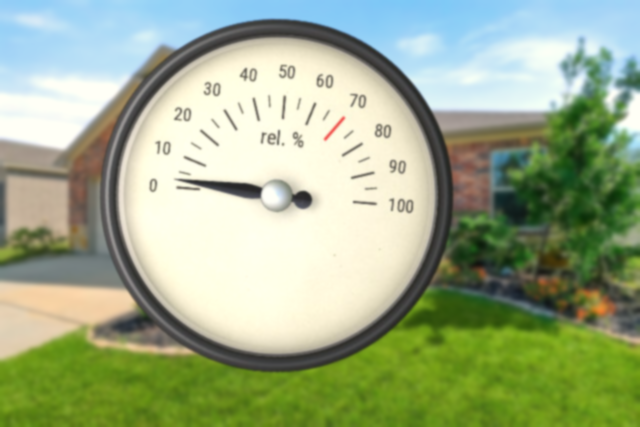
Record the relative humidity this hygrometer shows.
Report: 2.5 %
